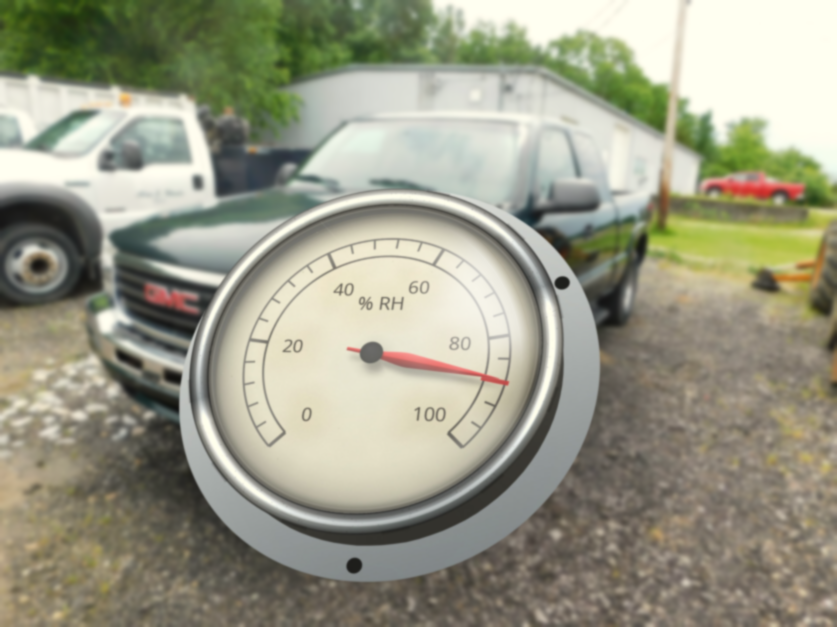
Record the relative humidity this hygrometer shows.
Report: 88 %
